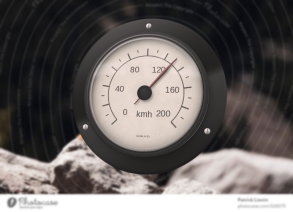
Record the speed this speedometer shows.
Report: 130 km/h
